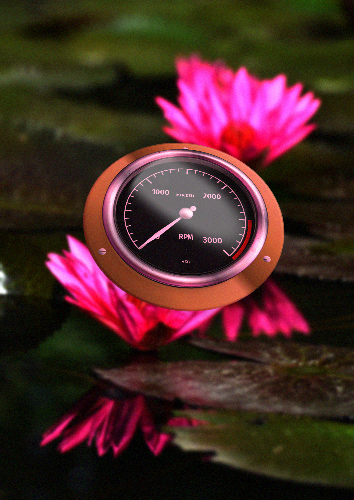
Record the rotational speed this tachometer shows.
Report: 0 rpm
